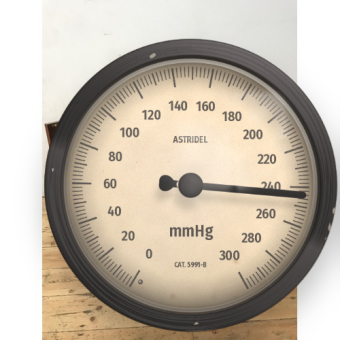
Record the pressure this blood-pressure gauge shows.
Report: 244 mmHg
